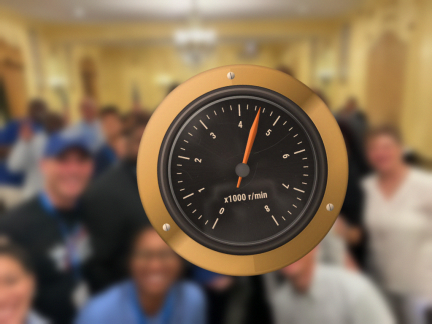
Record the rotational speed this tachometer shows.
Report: 4500 rpm
